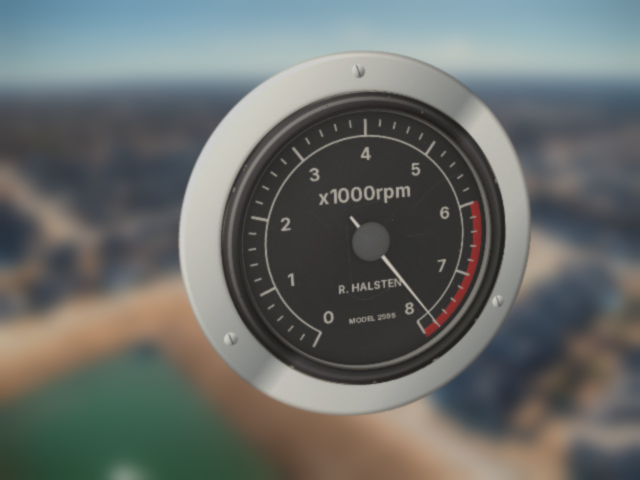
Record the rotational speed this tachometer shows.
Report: 7800 rpm
